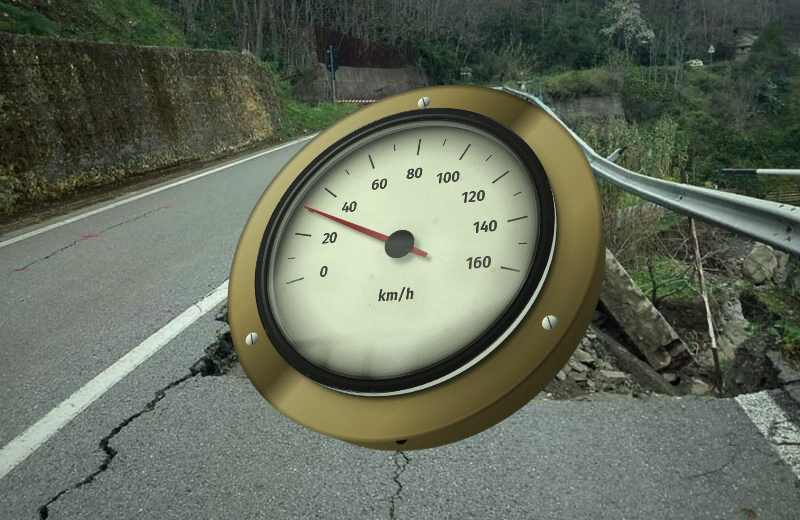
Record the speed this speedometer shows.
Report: 30 km/h
